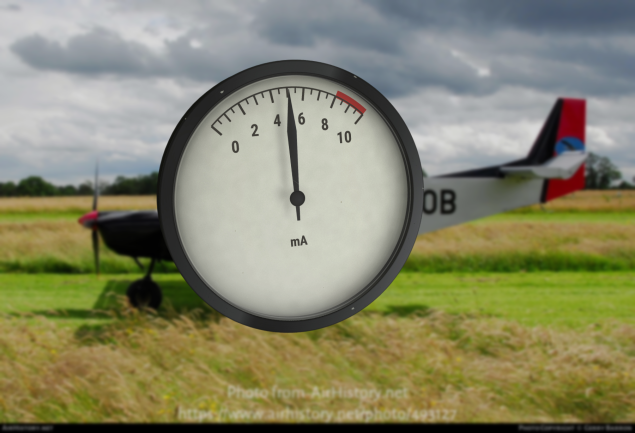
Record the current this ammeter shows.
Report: 5 mA
